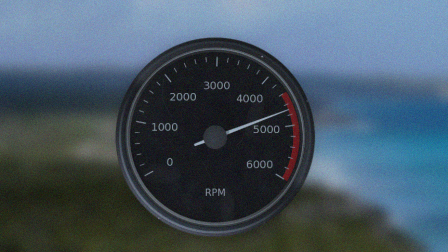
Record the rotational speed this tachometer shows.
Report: 4700 rpm
